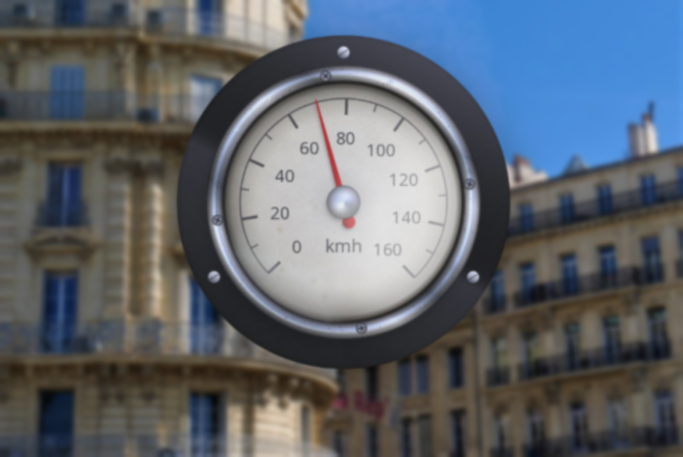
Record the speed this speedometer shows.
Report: 70 km/h
